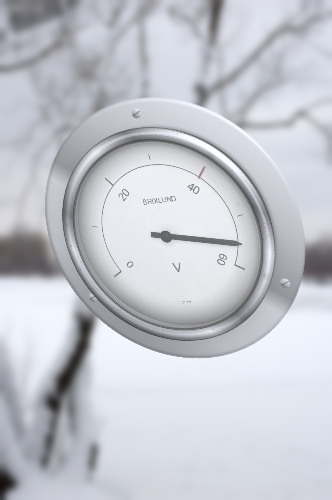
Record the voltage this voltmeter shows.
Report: 55 V
